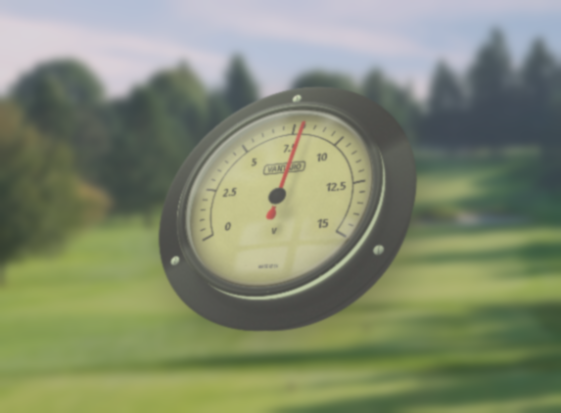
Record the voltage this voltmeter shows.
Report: 8 V
